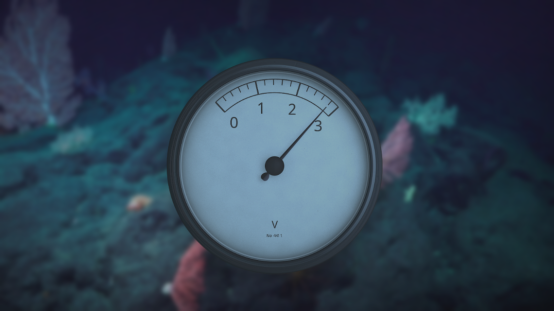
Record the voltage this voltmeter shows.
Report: 2.8 V
